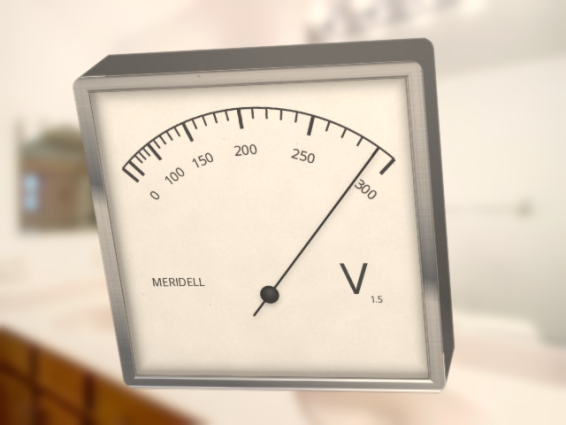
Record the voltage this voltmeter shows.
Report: 290 V
